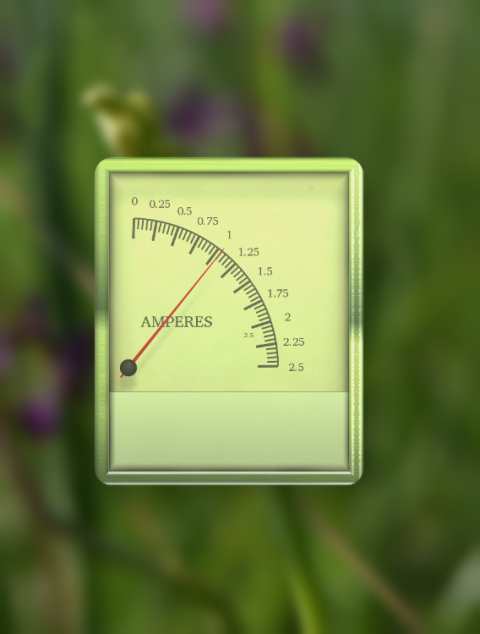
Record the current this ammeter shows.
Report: 1.05 A
